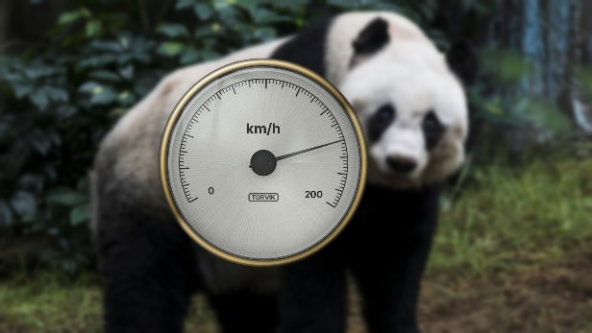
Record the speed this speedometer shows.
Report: 160 km/h
